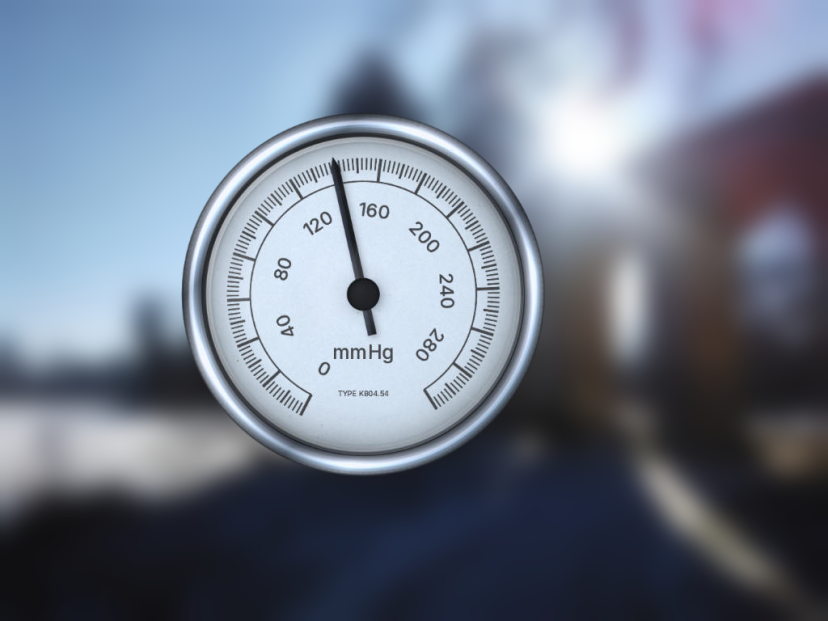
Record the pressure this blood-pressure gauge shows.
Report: 140 mmHg
